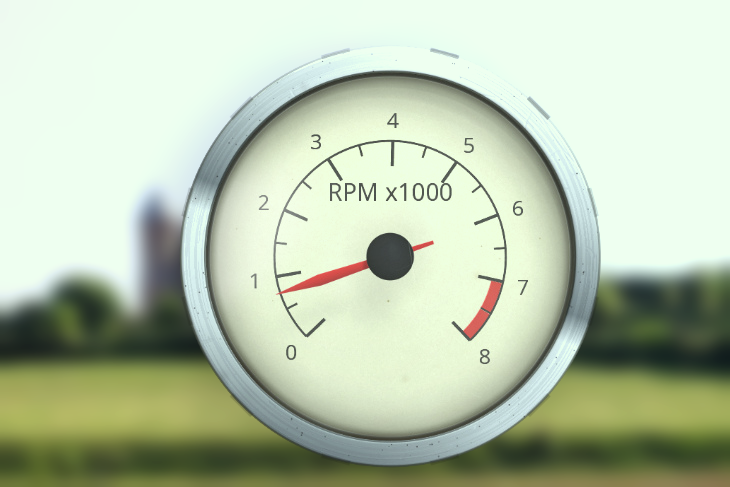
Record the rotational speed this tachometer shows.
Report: 750 rpm
